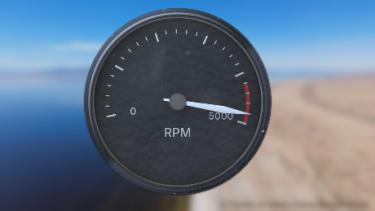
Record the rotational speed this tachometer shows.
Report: 4800 rpm
